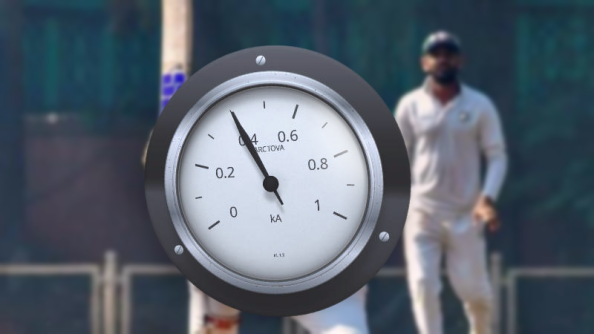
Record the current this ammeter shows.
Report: 0.4 kA
